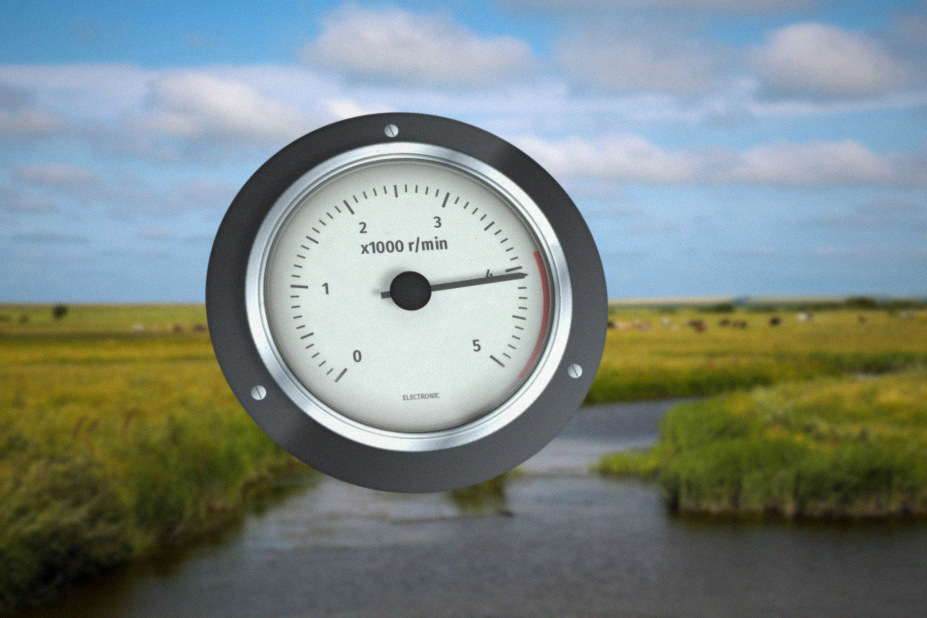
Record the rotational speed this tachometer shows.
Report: 4100 rpm
